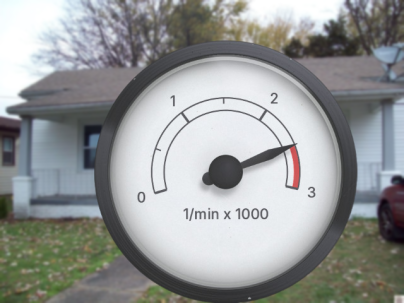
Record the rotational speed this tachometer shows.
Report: 2500 rpm
